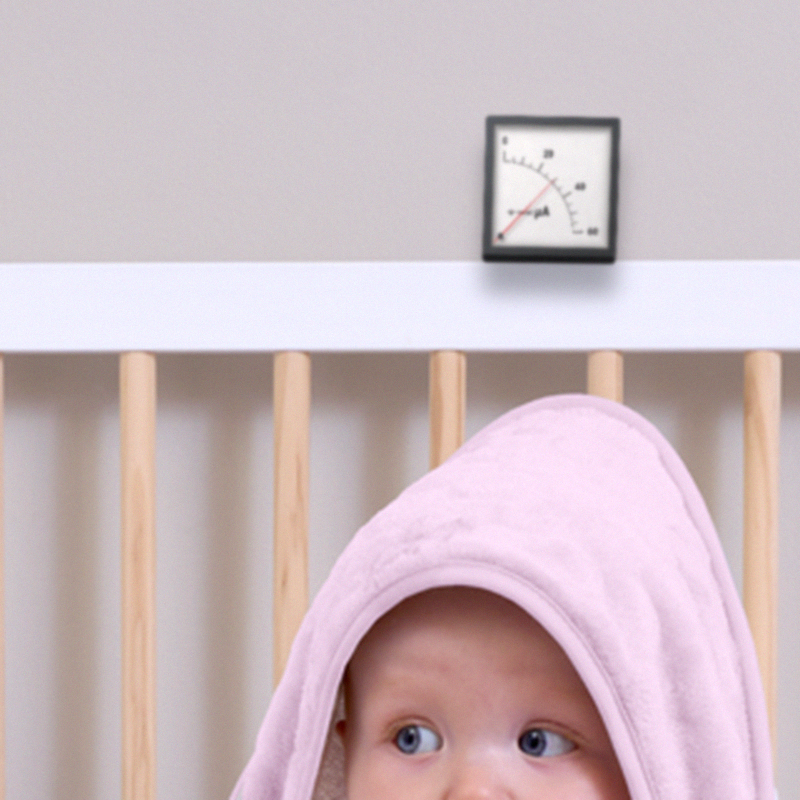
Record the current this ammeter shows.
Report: 30 µA
